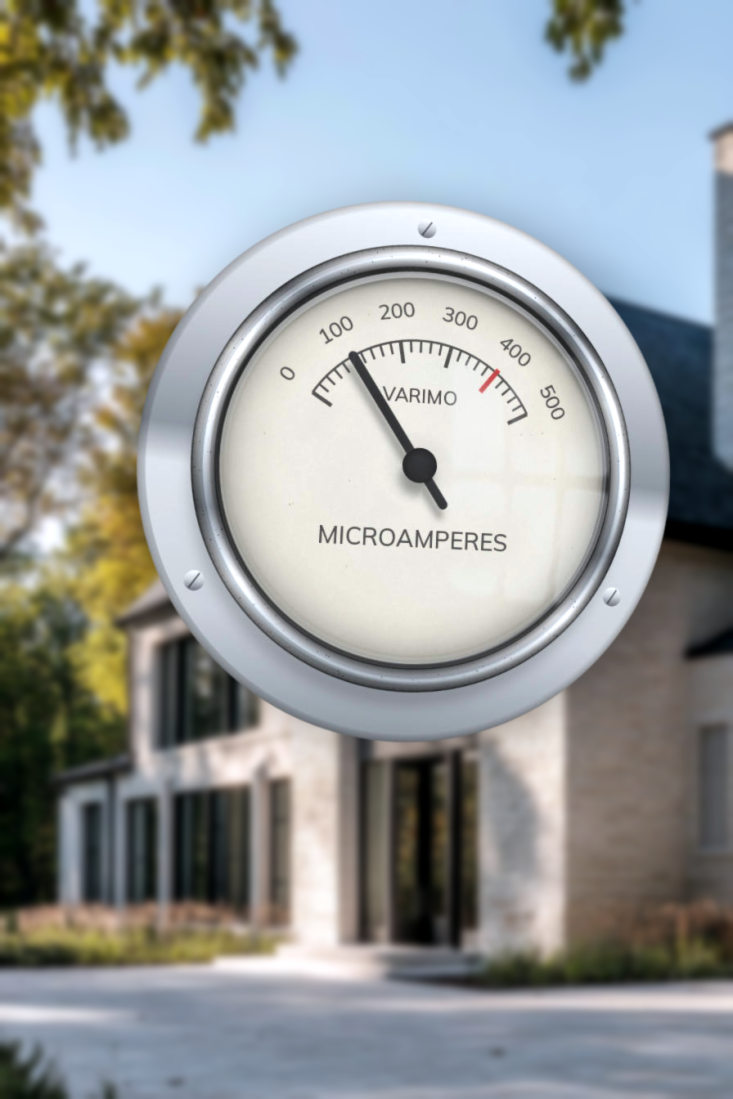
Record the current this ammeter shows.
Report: 100 µA
